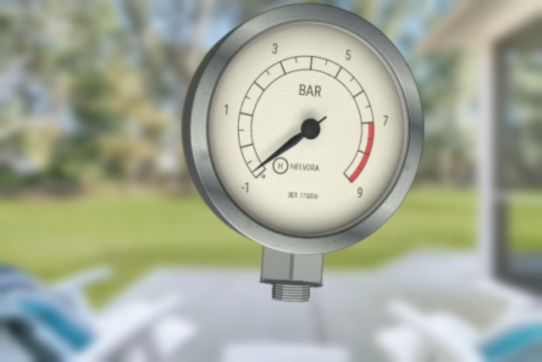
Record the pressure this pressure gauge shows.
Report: -0.75 bar
